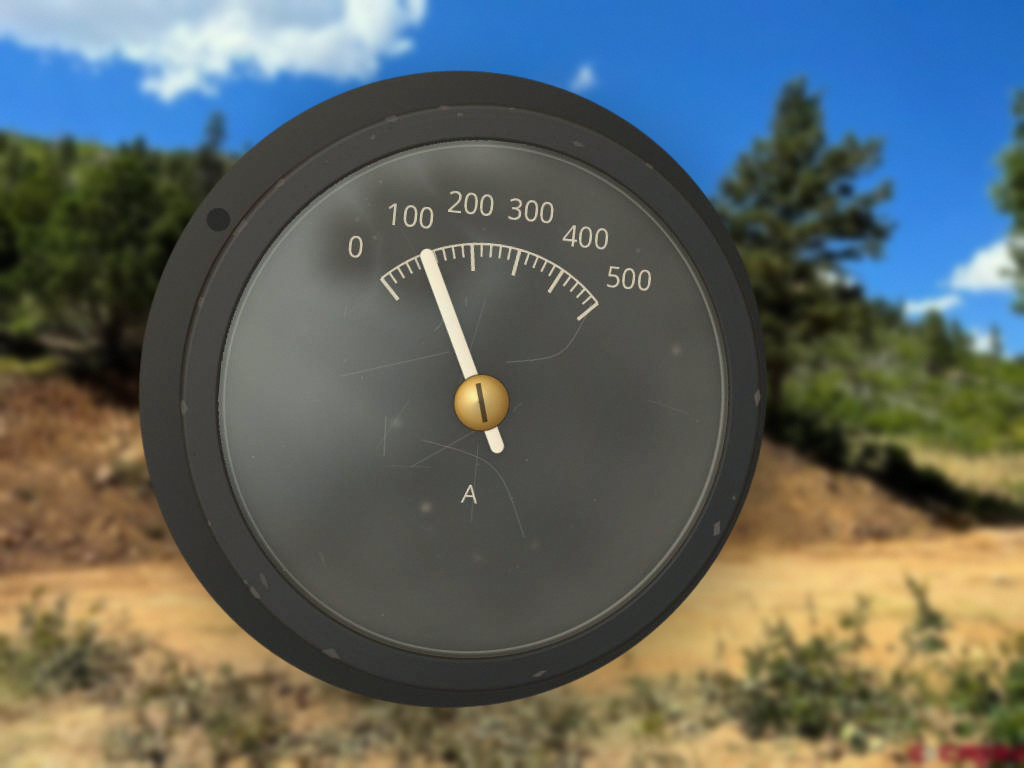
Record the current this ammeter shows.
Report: 100 A
